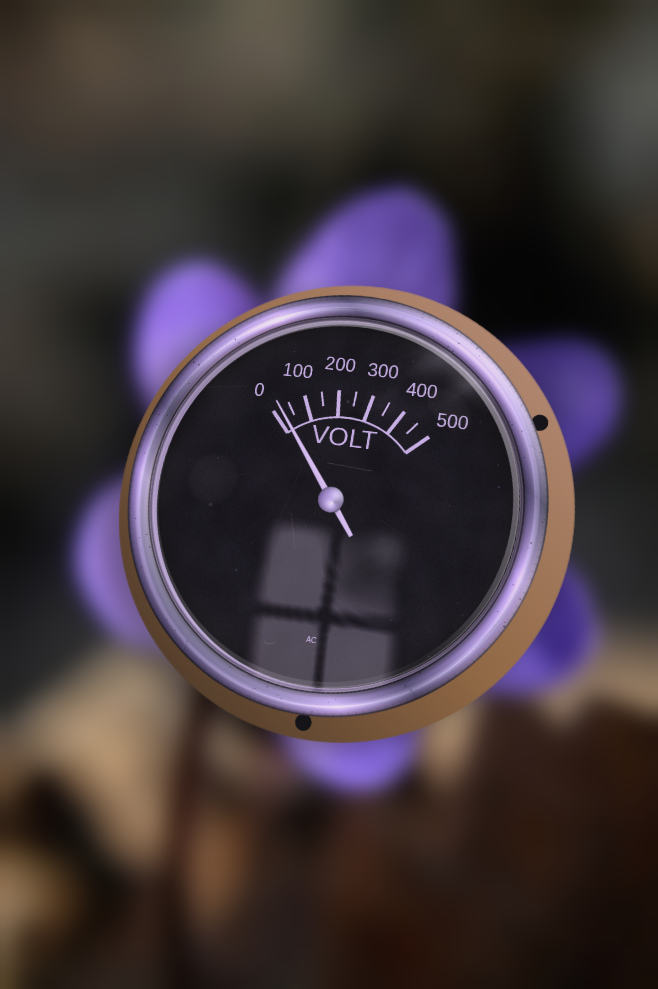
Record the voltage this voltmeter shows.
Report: 25 V
